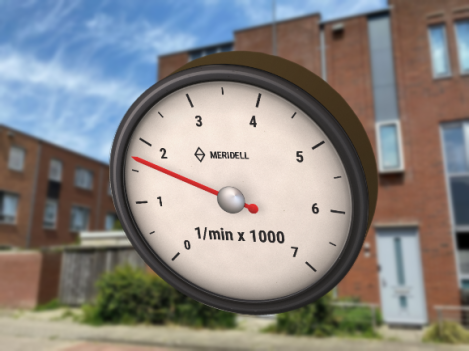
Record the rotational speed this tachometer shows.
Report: 1750 rpm
